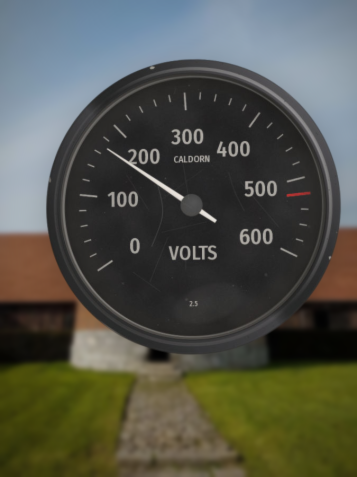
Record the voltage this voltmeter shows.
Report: 170 V
